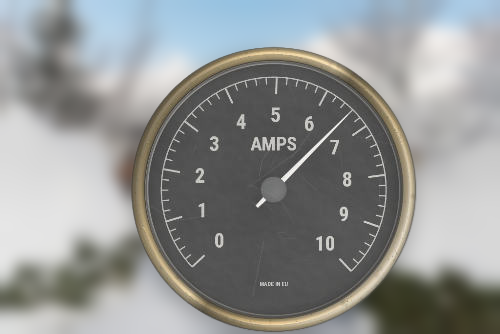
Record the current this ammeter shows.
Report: 6.6 A
